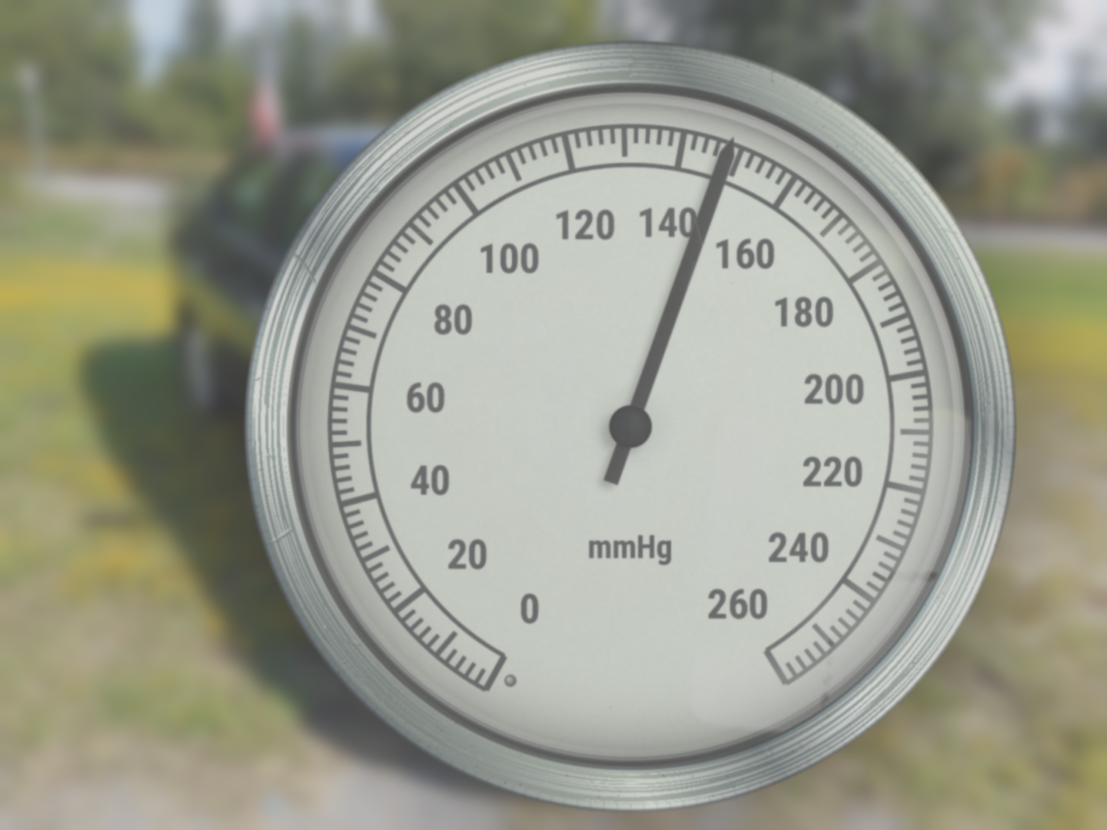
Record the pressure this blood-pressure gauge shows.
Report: 148 mmHg
